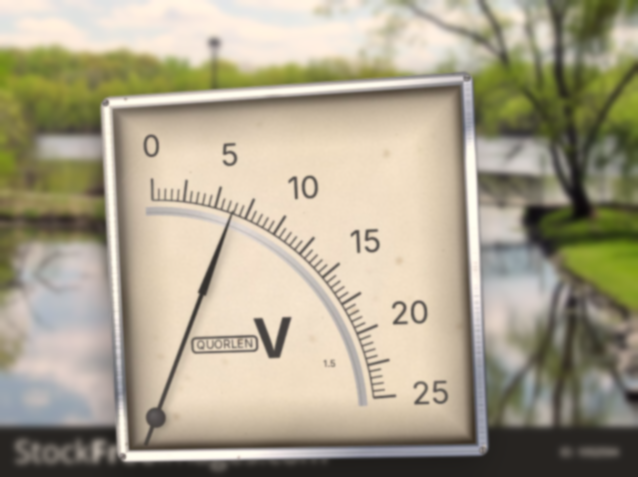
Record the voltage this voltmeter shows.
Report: 6.5 V
